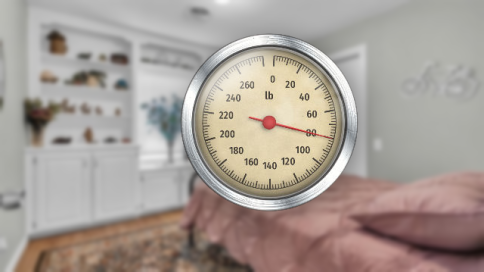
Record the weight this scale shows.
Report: 80 lb
